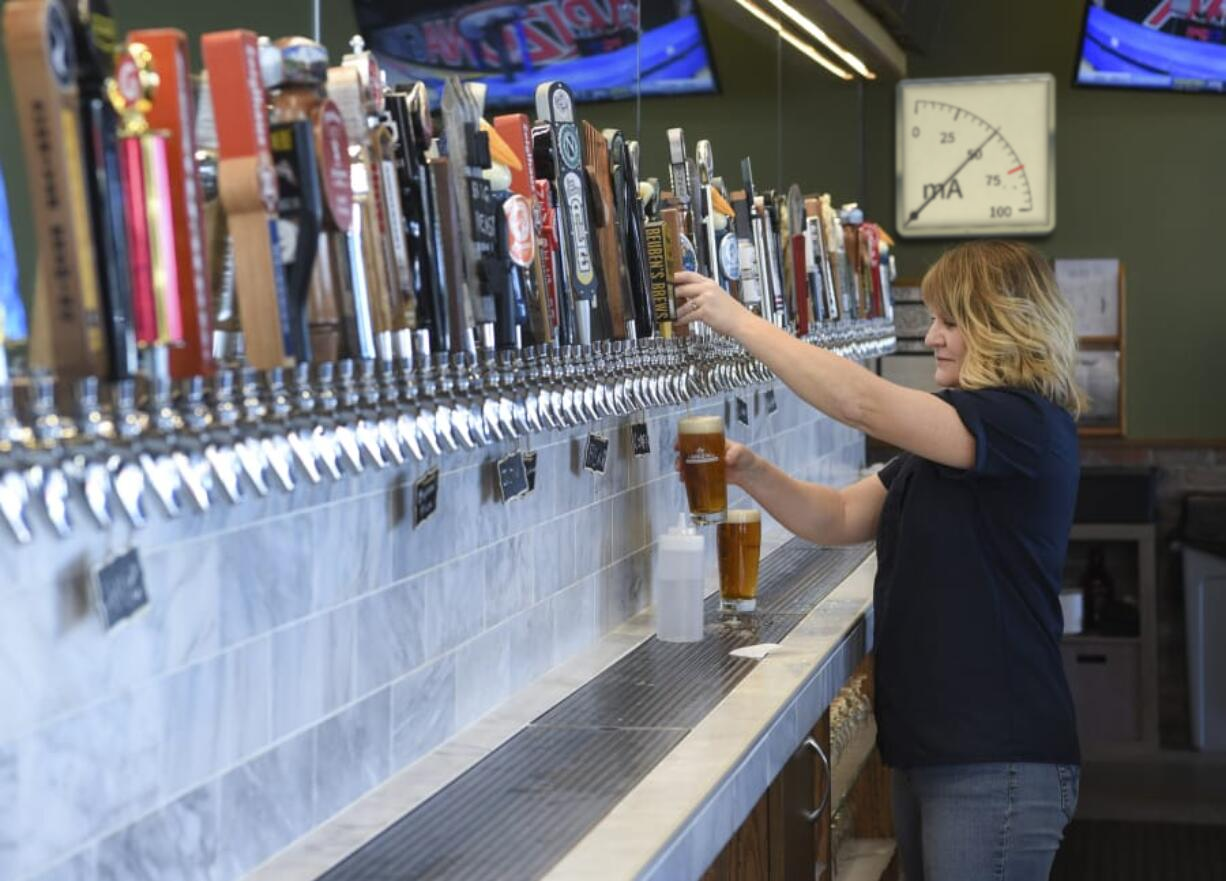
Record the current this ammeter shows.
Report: 50 mA
